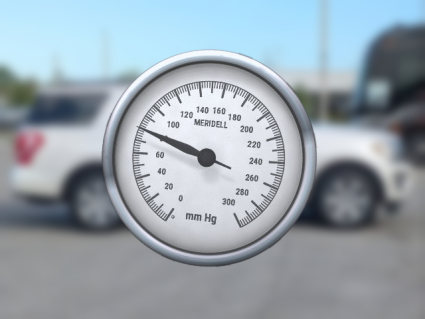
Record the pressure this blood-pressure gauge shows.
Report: 80 mmHg
